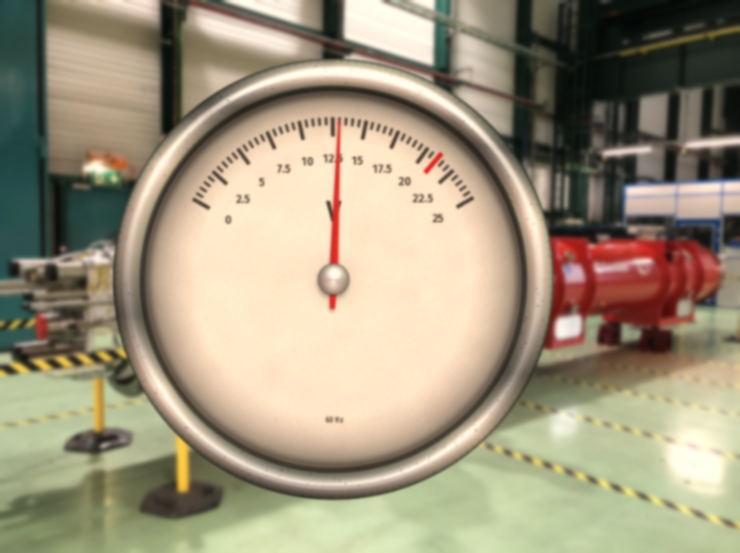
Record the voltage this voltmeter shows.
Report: 13 V
